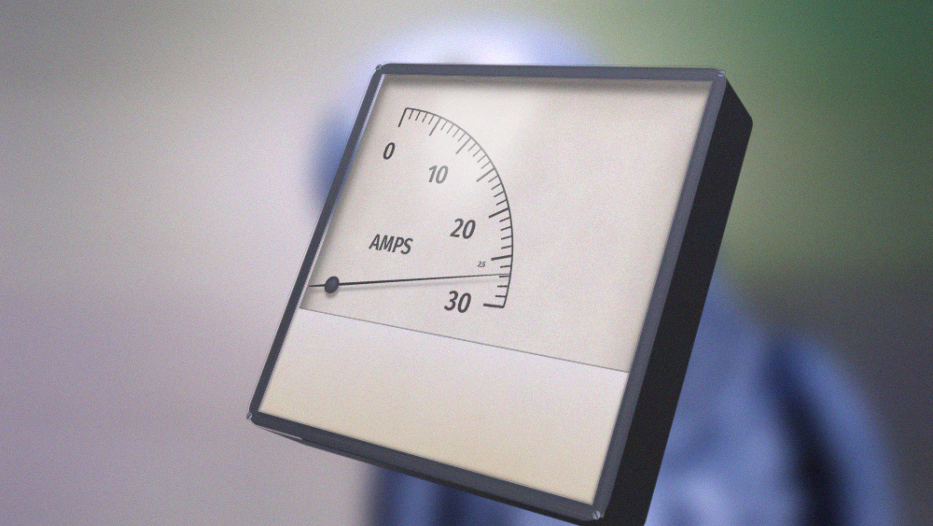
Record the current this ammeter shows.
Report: 27 A
